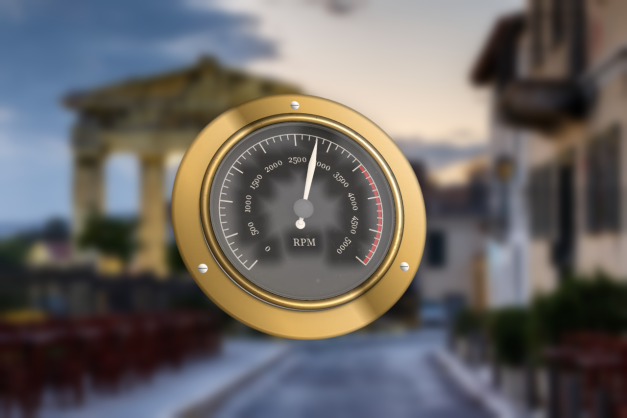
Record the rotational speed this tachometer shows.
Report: 2800 rpm
